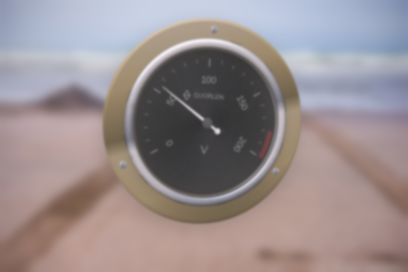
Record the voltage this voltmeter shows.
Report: 55 V
